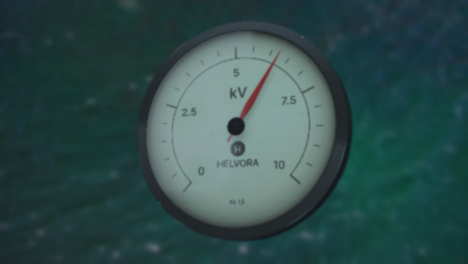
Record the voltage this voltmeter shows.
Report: 6.25 kV
